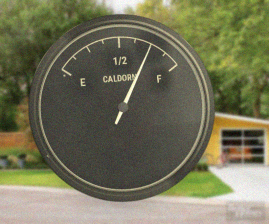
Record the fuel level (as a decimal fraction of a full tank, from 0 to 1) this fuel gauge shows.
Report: 0.75
